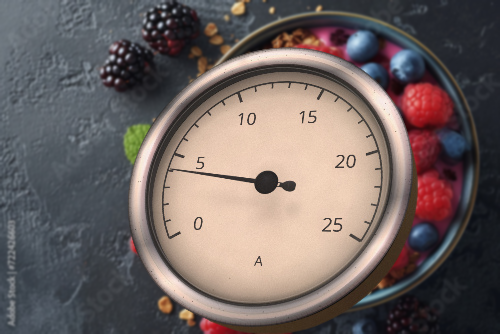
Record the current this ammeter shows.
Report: 4 A
